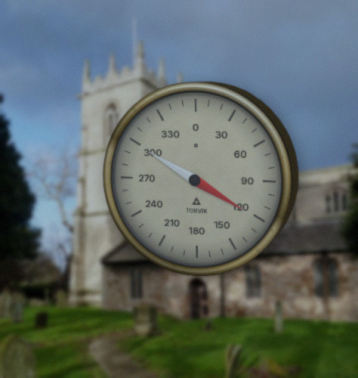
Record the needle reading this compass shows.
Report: 120 °
